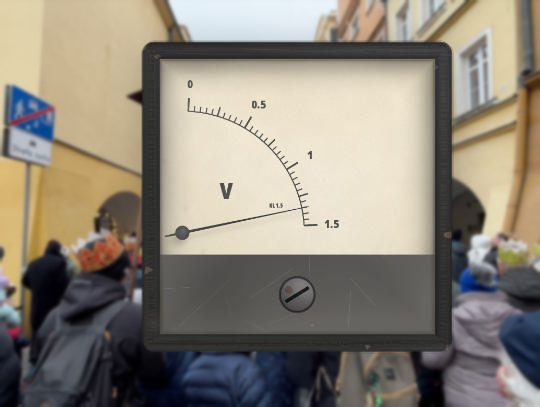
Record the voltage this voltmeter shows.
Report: 1.35 V
